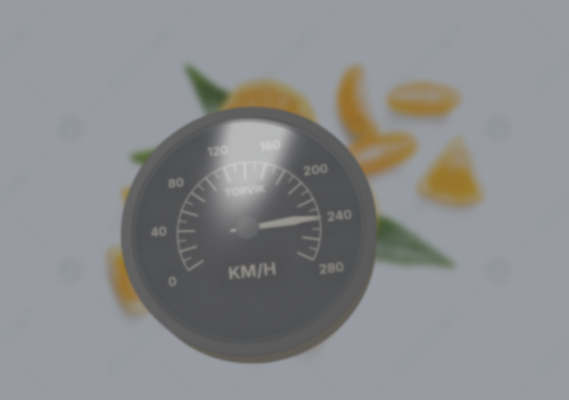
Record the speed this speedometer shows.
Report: 240 km/h
